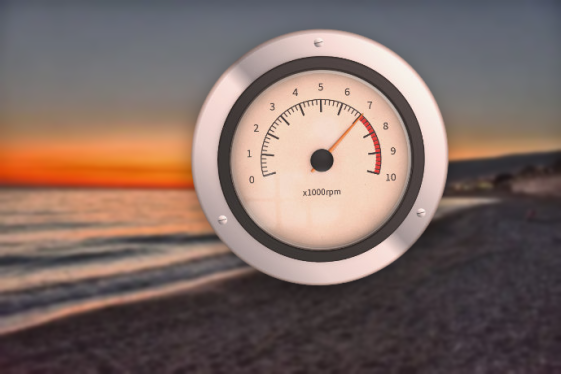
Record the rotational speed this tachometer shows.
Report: 7000 rpm
